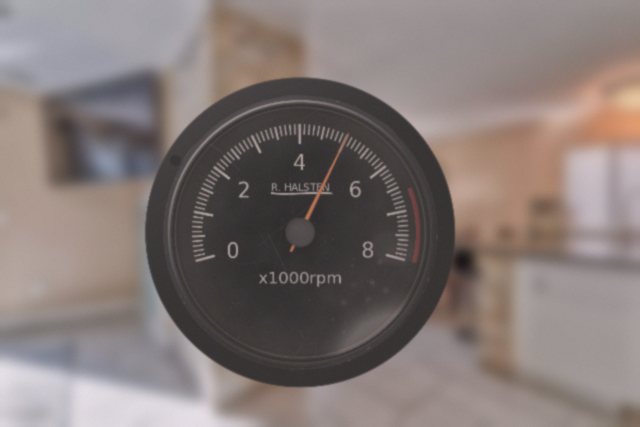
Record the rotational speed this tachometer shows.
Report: 5000 rpm
